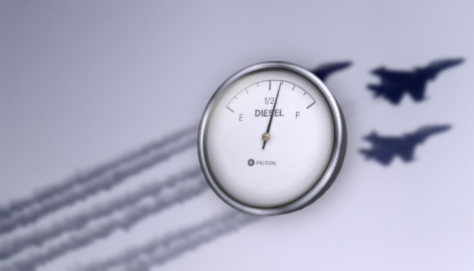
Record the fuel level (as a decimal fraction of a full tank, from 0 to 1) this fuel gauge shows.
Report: 0.625
